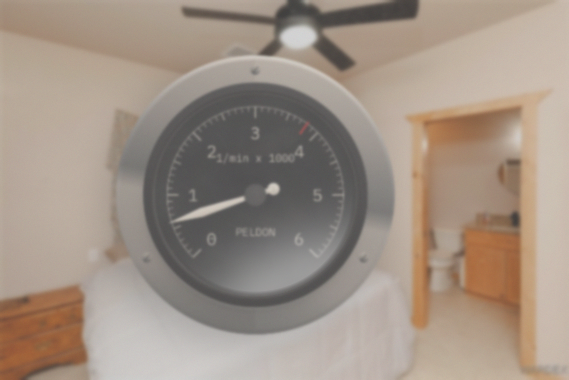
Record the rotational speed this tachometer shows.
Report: 600 rpm
